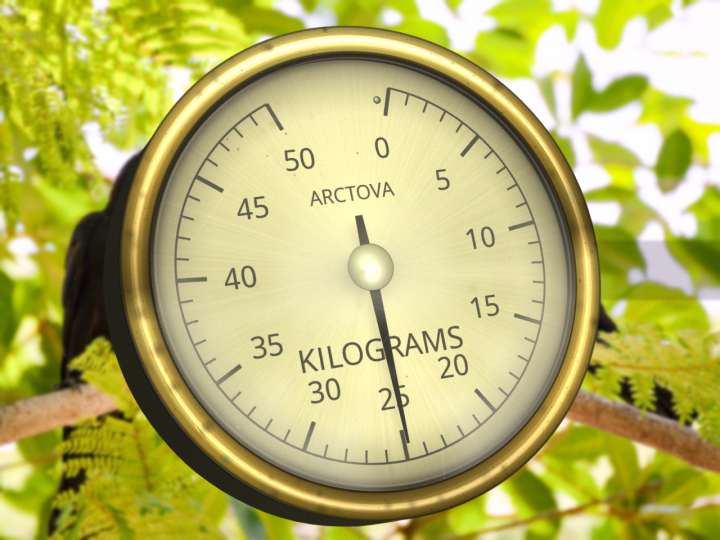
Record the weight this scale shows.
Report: 25 kg
